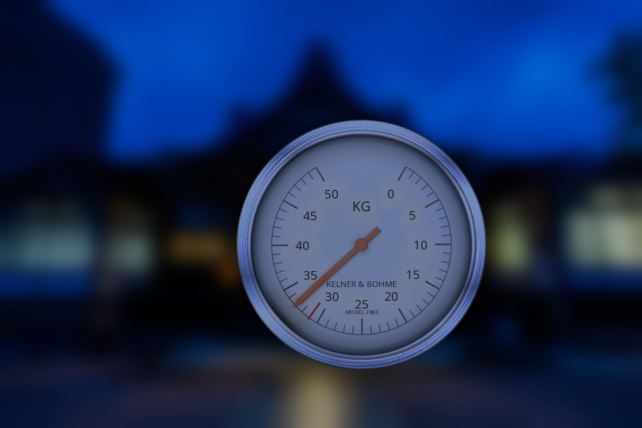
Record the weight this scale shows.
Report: 33 kg
